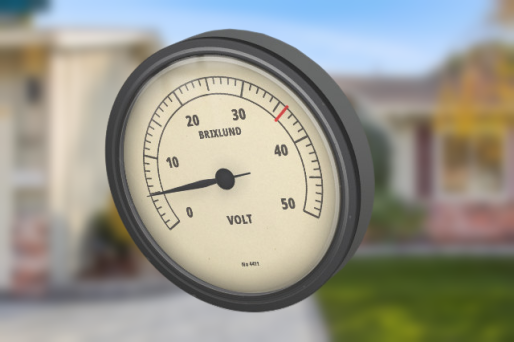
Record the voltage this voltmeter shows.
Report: 5 V
